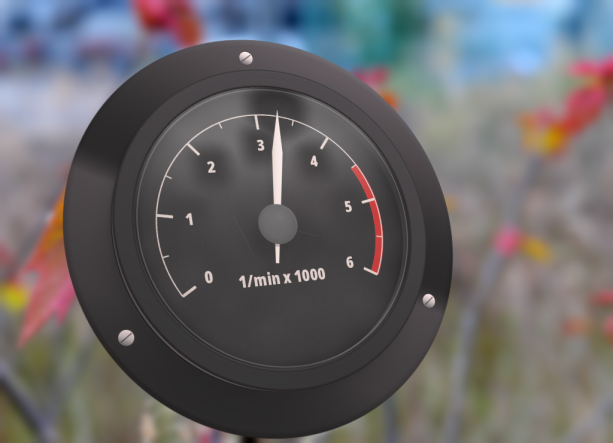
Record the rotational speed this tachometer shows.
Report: 3250 rpm
